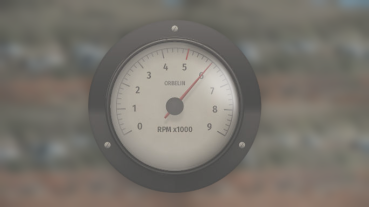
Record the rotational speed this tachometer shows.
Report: 6000 rpm
